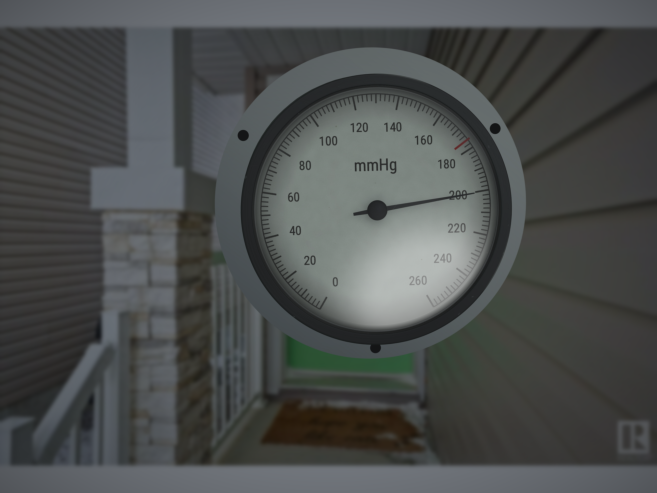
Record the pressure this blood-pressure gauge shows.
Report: 200 mmHg
